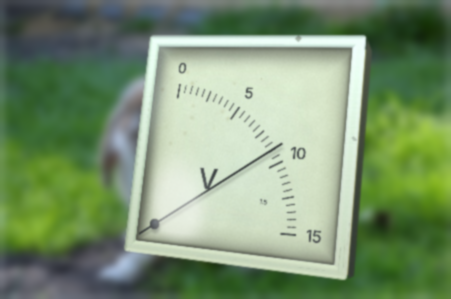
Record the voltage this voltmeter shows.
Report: 9 V
